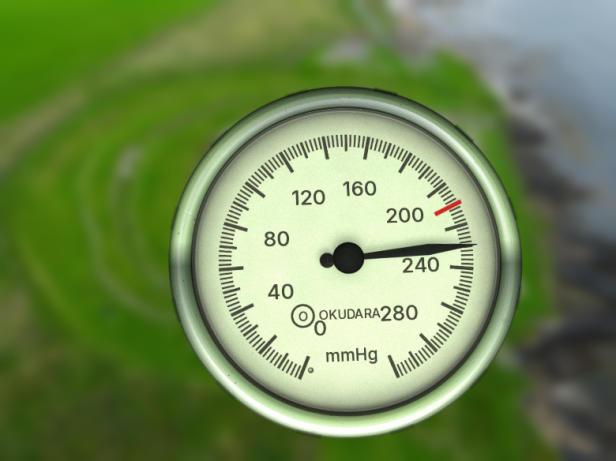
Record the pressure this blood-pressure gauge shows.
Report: 230 mmHg
